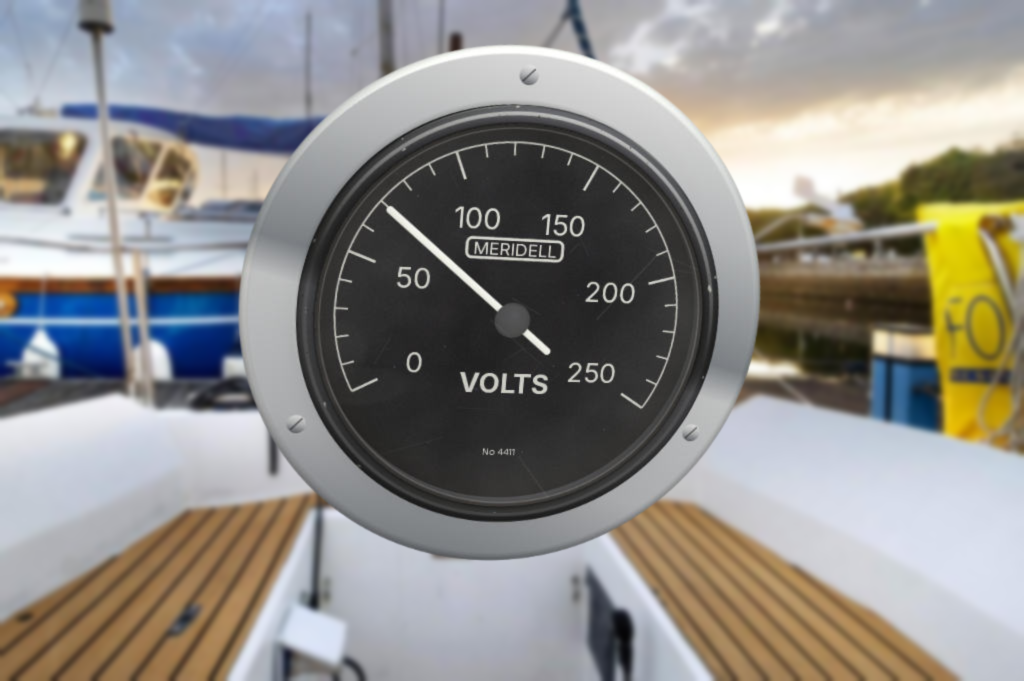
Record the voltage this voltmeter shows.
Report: 70 V
